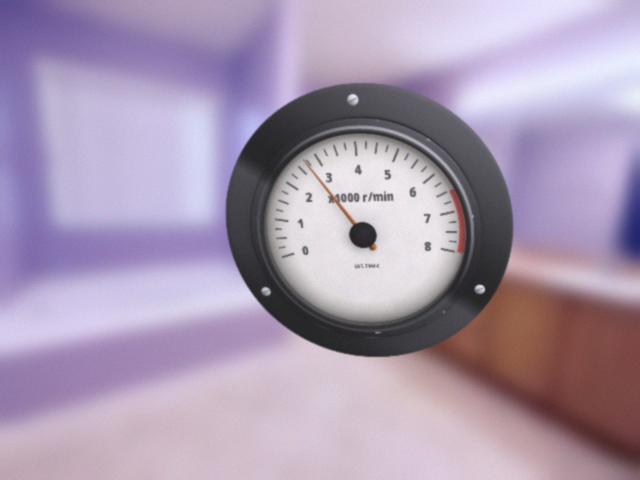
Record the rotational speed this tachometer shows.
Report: 2750 rpm
